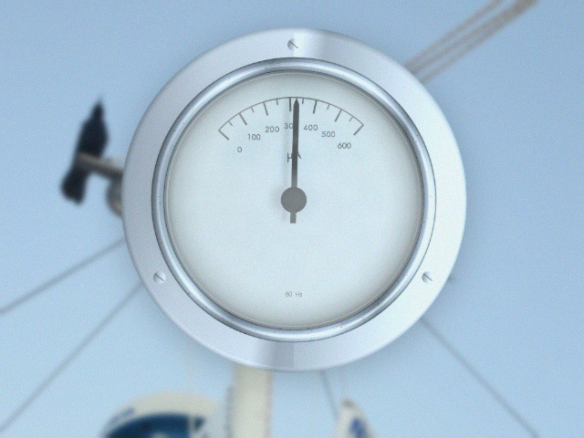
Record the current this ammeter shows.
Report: 325 µA
